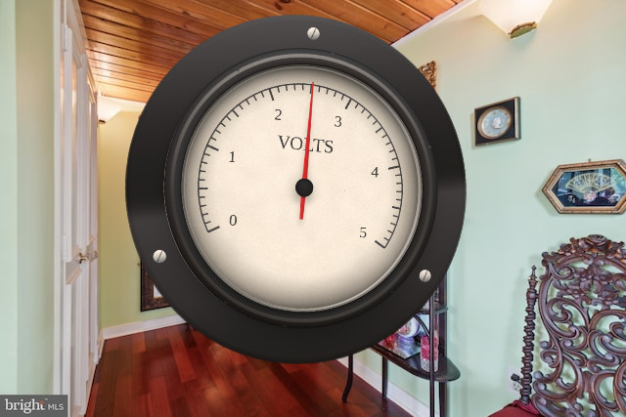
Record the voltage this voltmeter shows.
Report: 2.5 V
